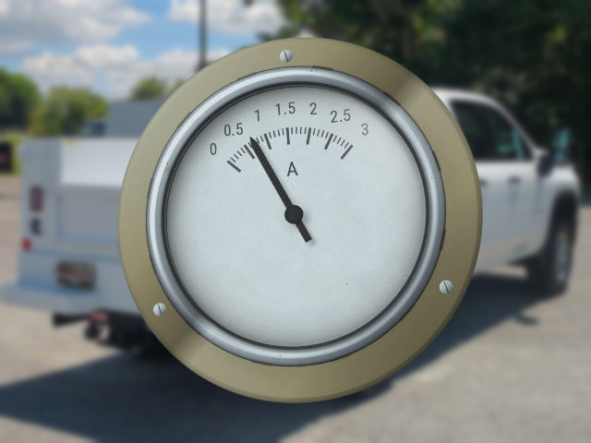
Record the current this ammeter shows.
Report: 0.7 A
